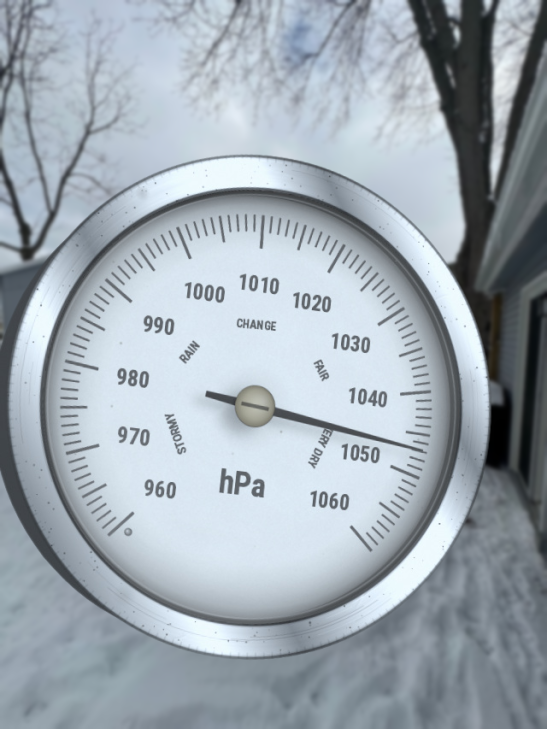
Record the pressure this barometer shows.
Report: 1047 hPa
